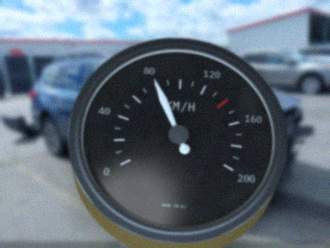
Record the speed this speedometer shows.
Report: 80 km/h
